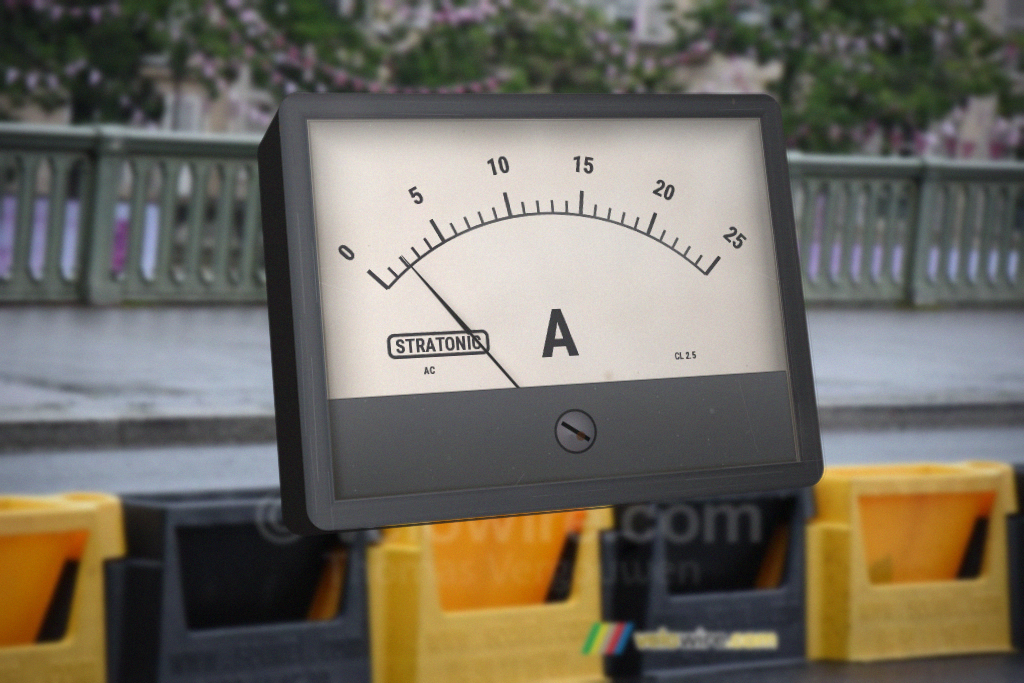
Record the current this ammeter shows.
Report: 2 A
